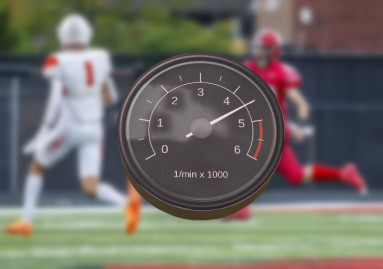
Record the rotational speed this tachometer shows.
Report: 4500 rpm
